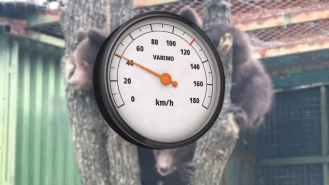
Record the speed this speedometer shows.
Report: 40 km/h
